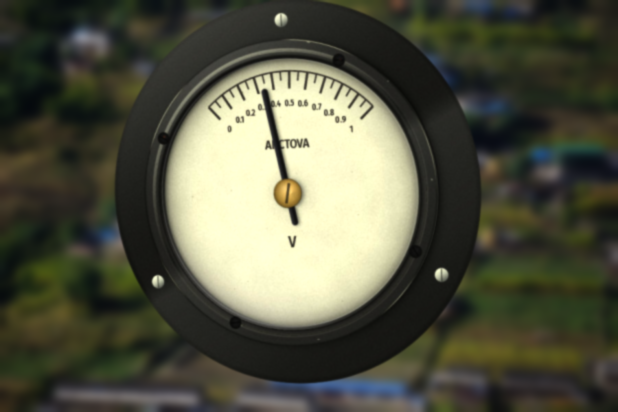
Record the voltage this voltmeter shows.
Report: 0.35 V
